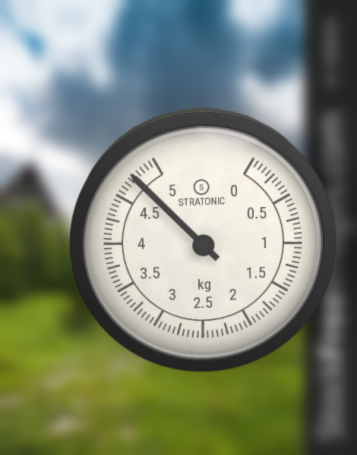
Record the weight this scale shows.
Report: 4.75 kg
